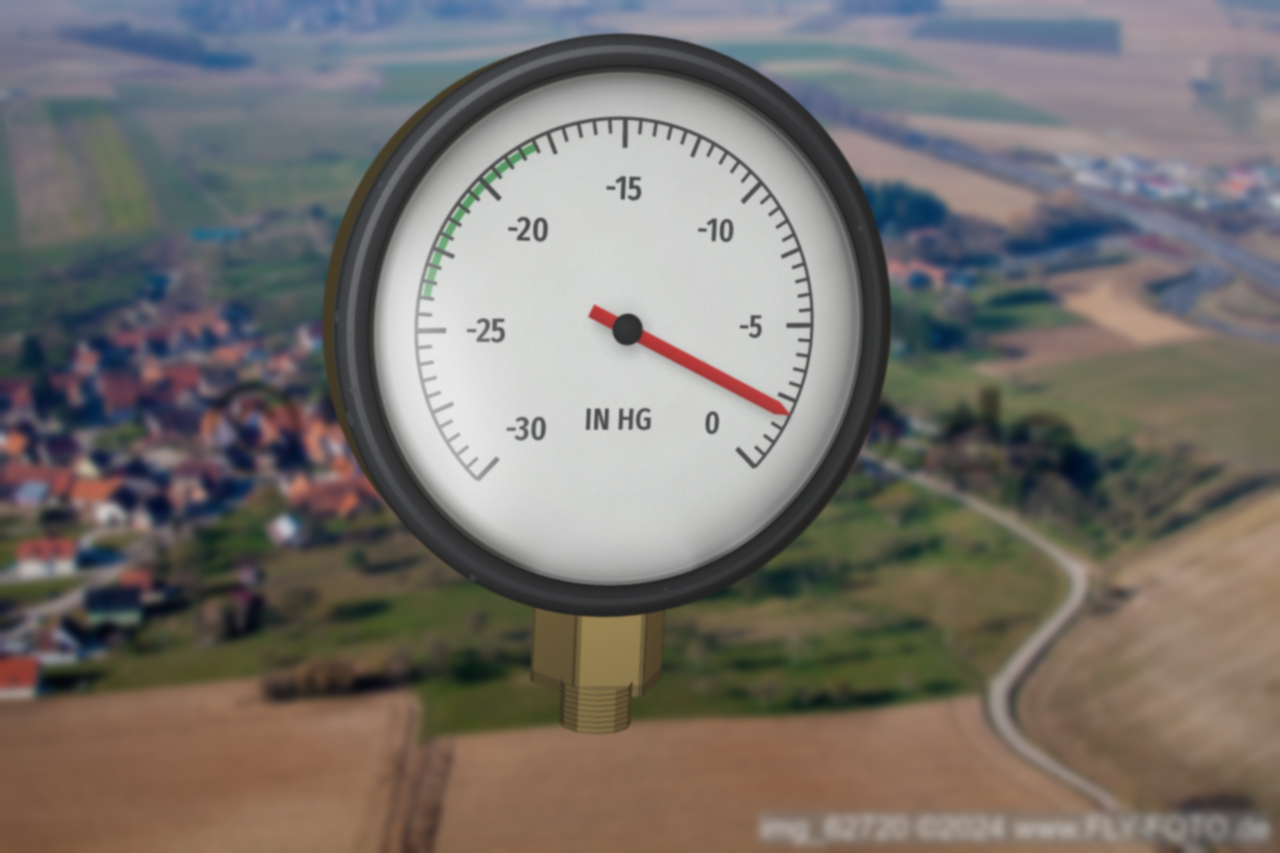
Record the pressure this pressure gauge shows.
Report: -2 inHg
